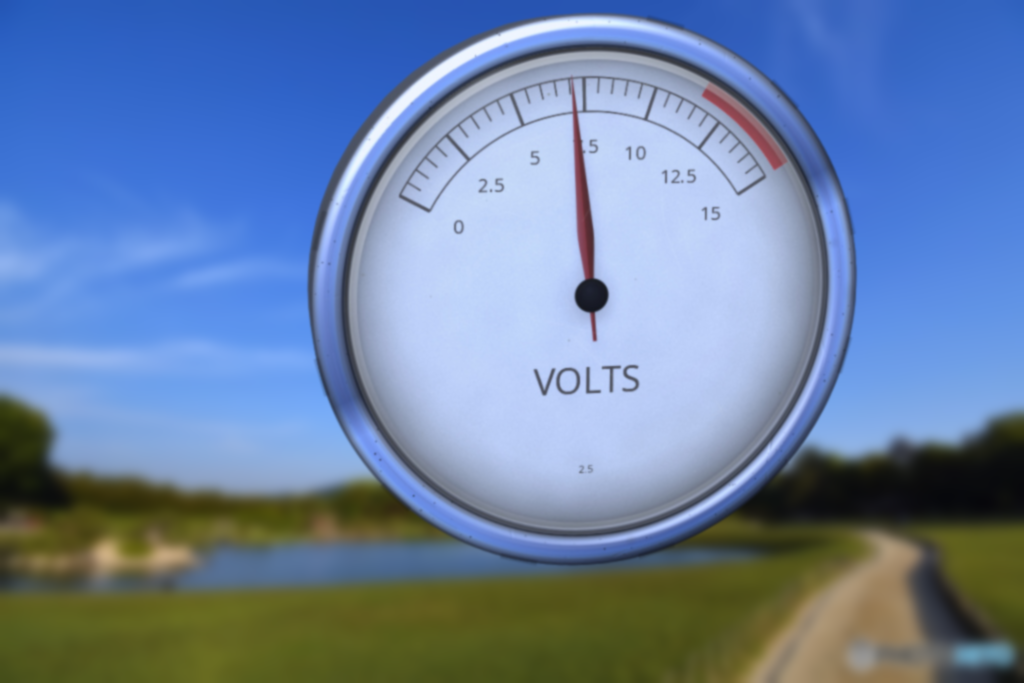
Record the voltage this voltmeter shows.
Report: 7 V
